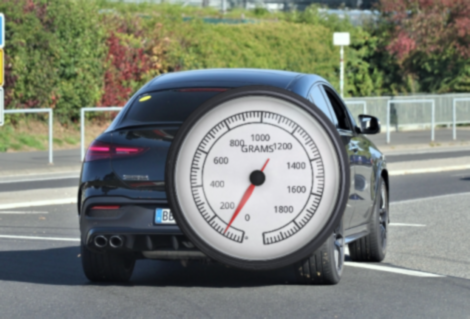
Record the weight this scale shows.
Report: 100 g
